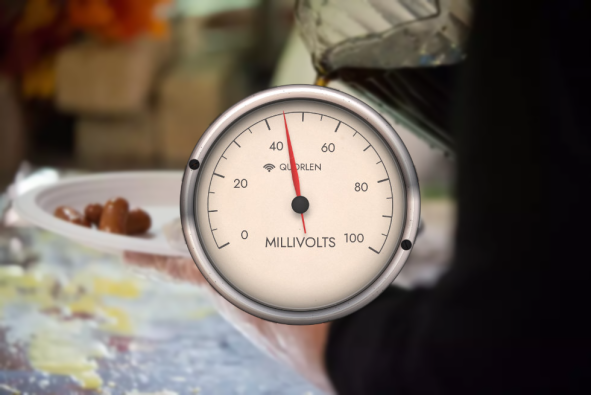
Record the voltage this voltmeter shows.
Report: 45 mV
